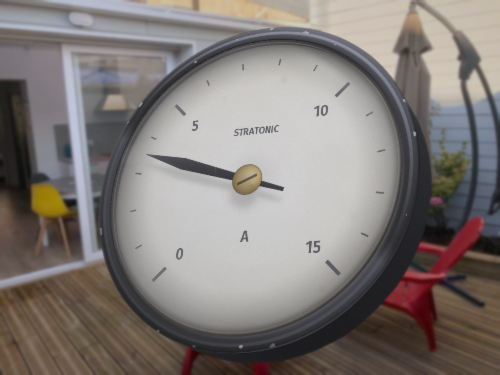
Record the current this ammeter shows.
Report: 3.5 A
